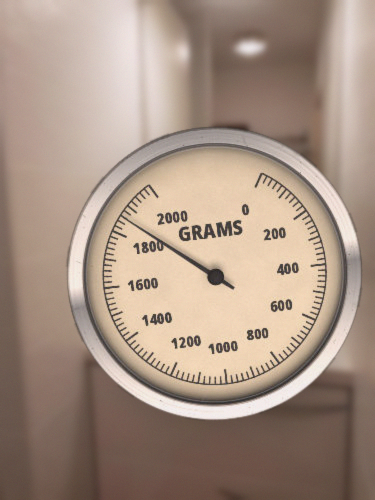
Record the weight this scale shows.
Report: 1860 g
